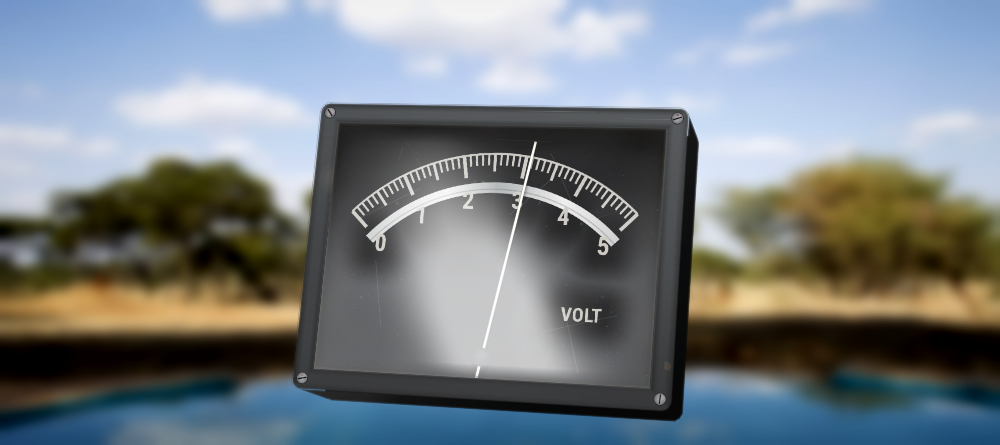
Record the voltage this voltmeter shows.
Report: 3.1 V
